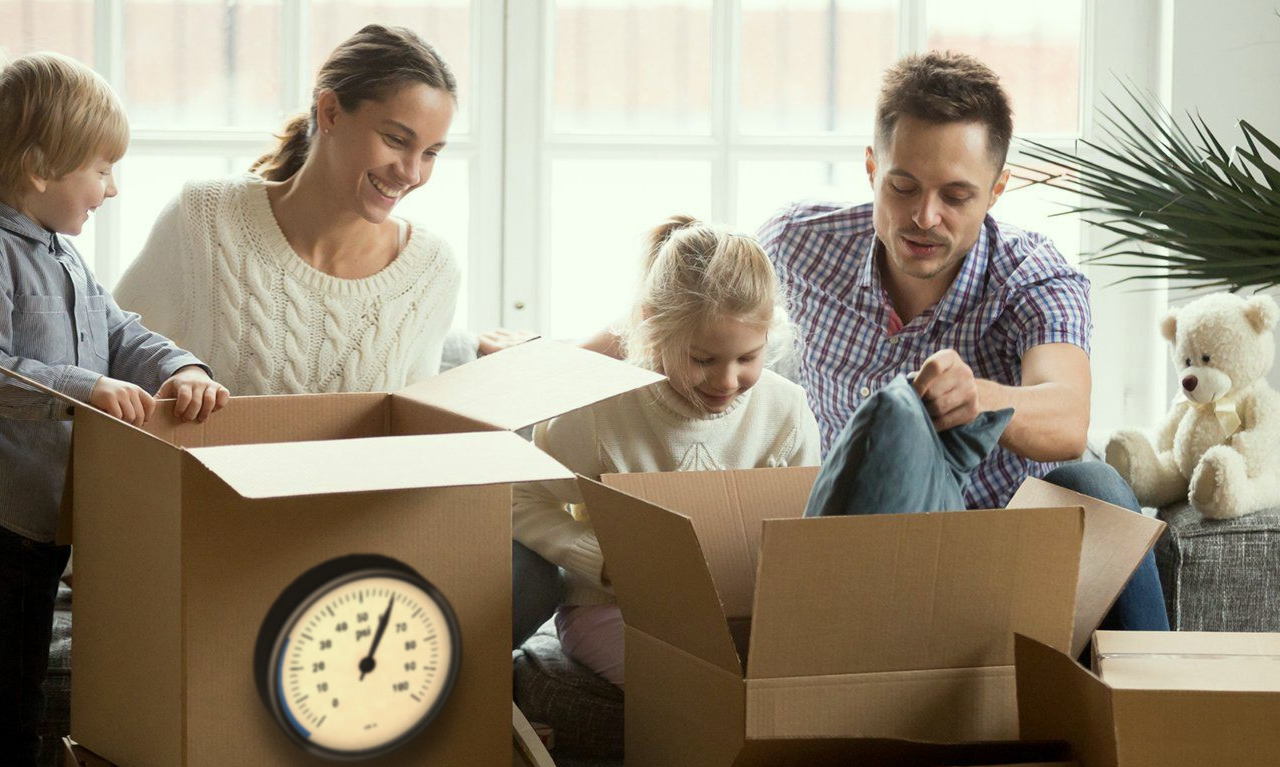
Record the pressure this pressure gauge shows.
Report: 60 psi
